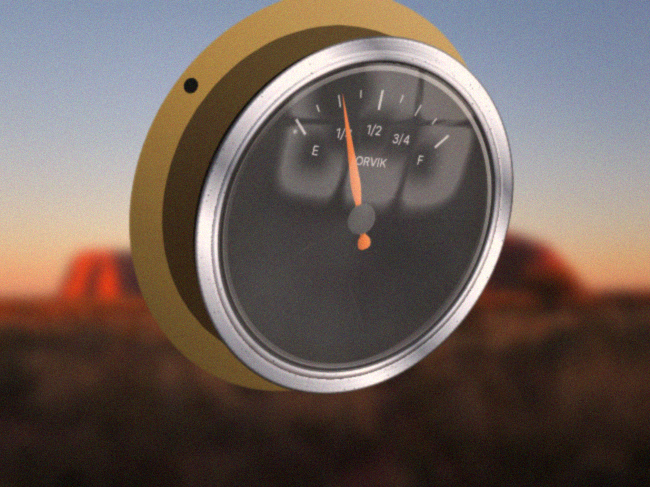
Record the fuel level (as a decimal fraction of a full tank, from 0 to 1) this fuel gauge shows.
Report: 0.25
